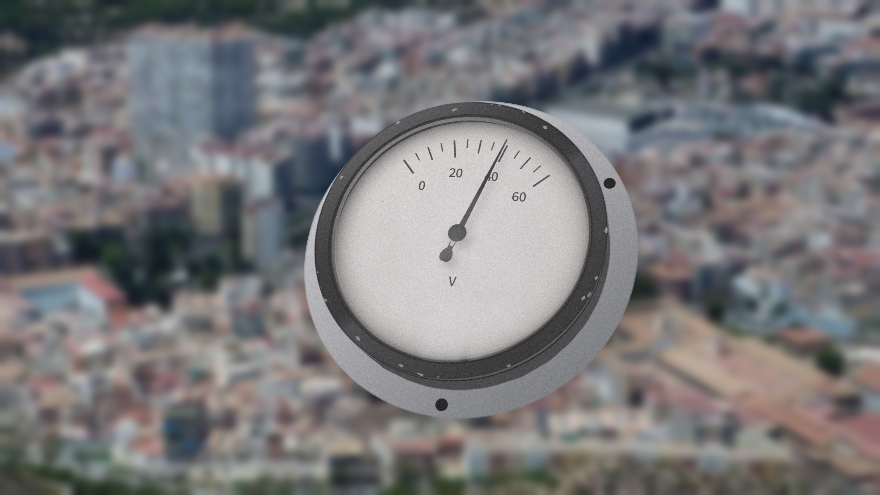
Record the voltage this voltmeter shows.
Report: 40 V
